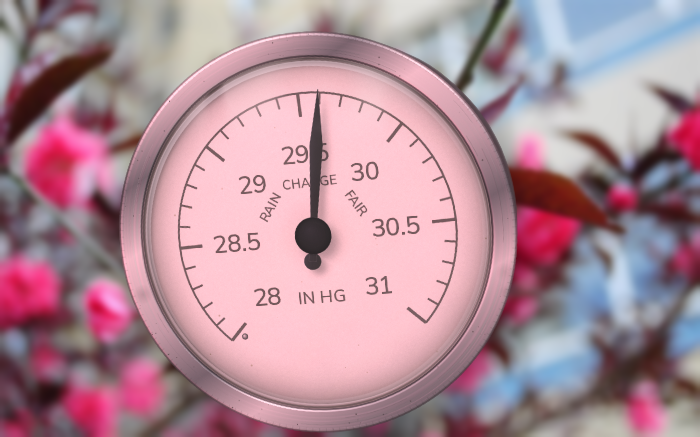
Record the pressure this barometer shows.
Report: 29.6 inHg
